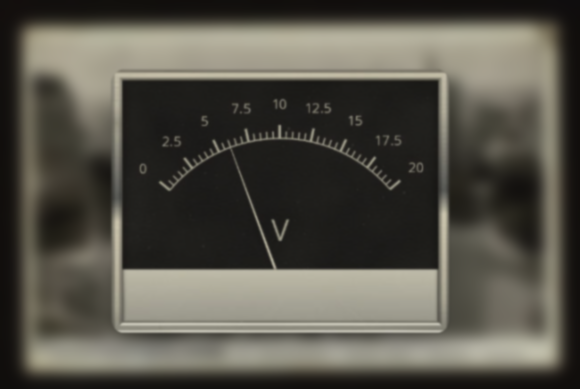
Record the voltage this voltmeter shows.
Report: 6 V
